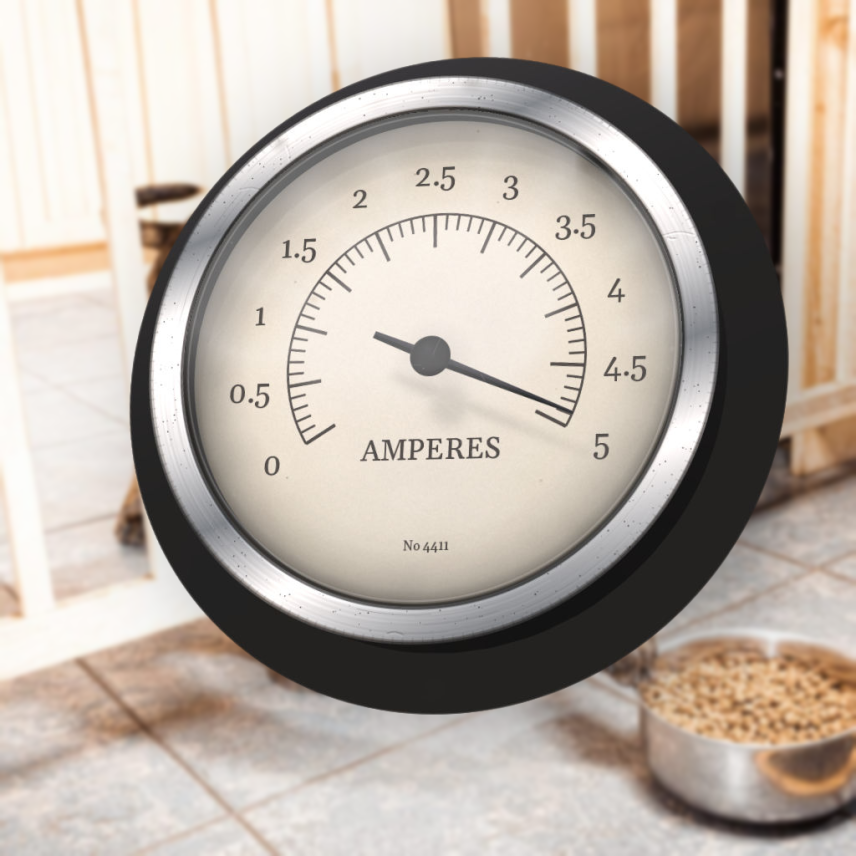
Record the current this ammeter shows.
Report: 4.9 A
